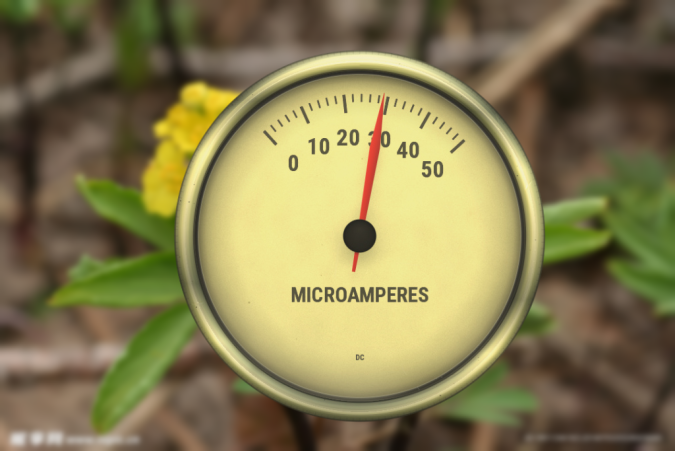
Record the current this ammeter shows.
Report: 29 µA
